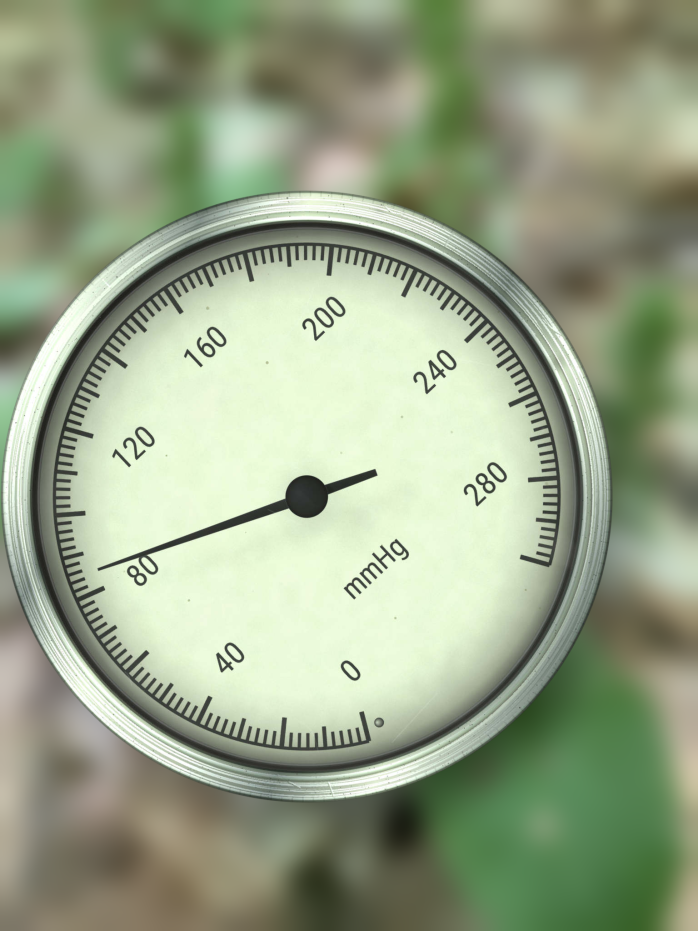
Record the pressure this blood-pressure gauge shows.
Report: 85 mmHg
